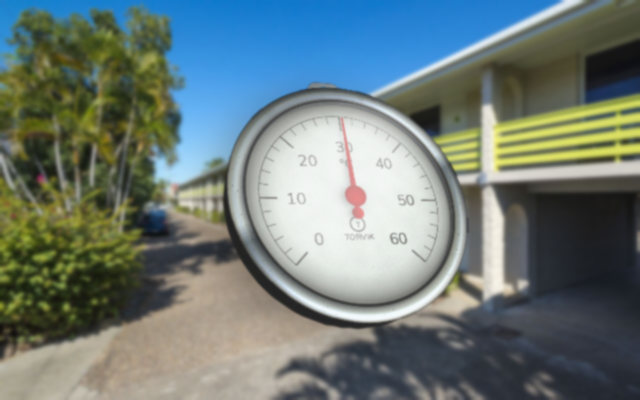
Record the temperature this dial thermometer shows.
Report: 30 °C
